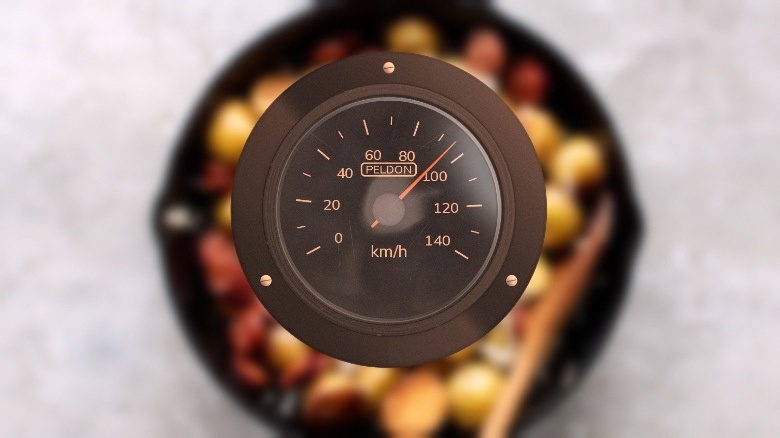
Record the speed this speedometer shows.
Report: 95 km/h
